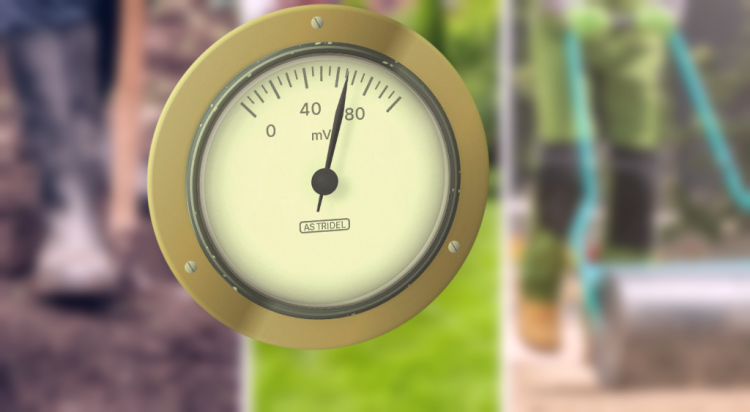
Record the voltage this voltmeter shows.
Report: 65 mV
